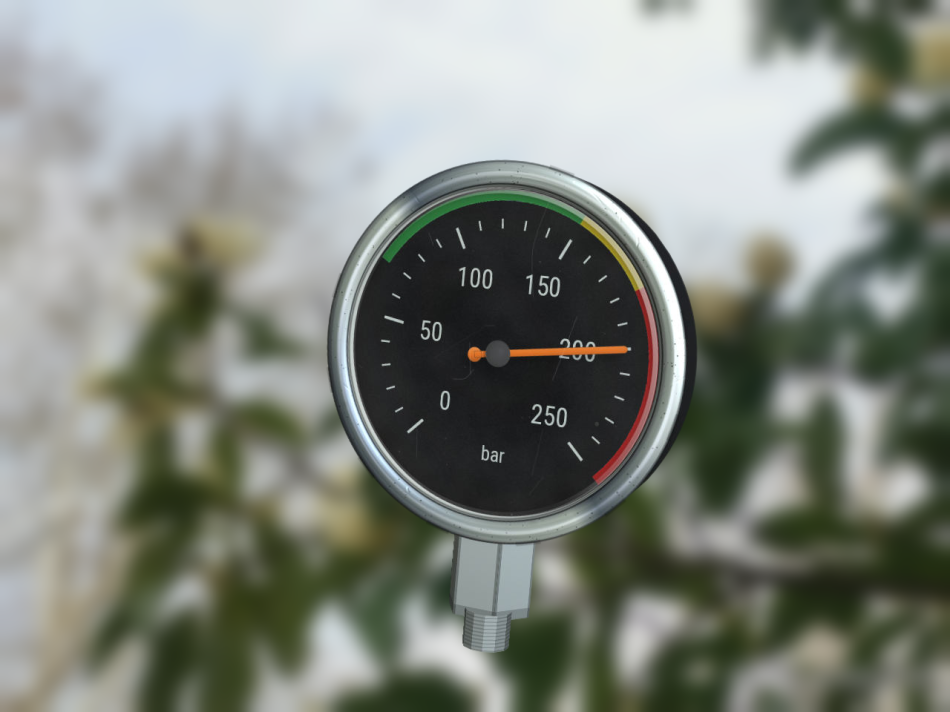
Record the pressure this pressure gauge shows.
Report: 200 bar
